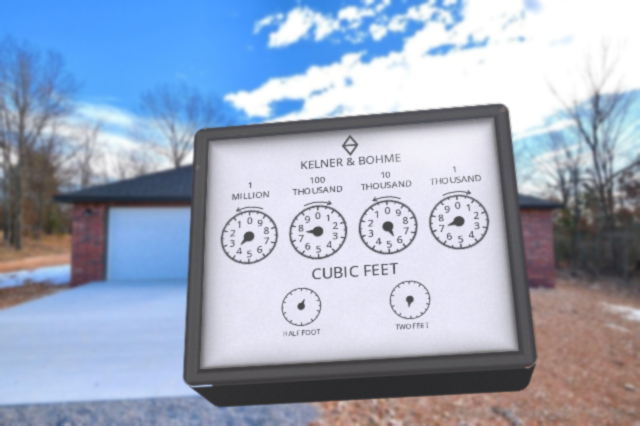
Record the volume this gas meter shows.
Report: 375700 ft³
